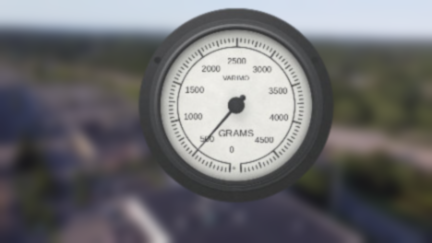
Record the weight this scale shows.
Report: 500 g
